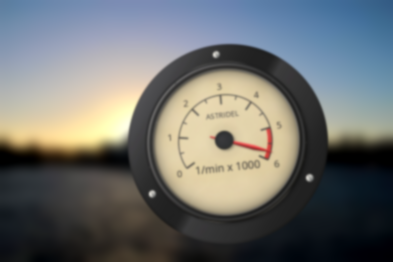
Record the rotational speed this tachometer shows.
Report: 5750 rpm
